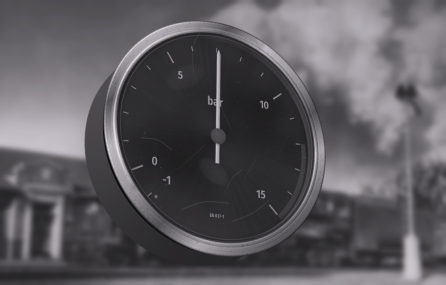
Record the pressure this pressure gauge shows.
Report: 7 bar
